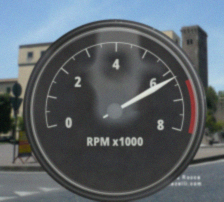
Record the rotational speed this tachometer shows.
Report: 6250 rpm
